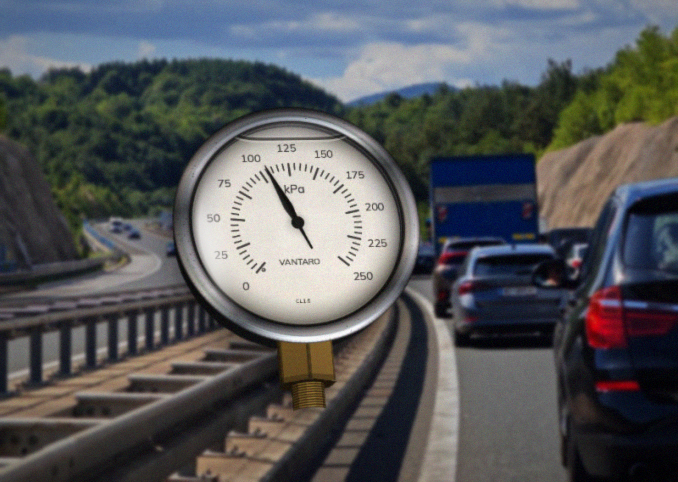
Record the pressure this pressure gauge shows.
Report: 105 kPa
